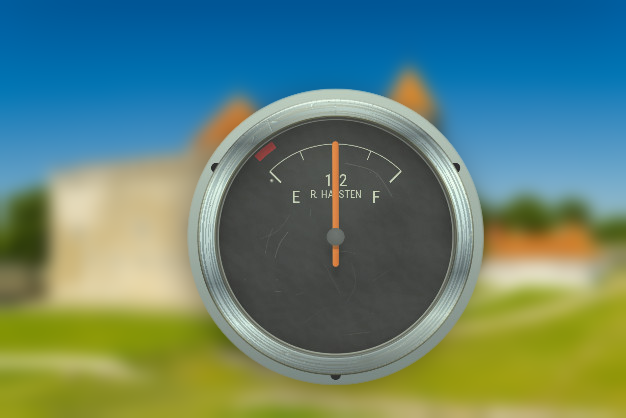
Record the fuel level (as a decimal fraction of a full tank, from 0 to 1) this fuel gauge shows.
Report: 0.5
